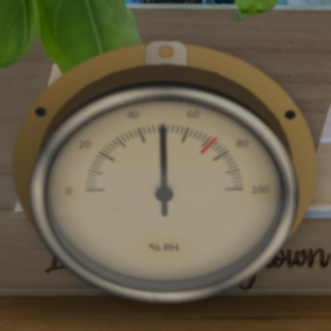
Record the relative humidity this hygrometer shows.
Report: 50 %
